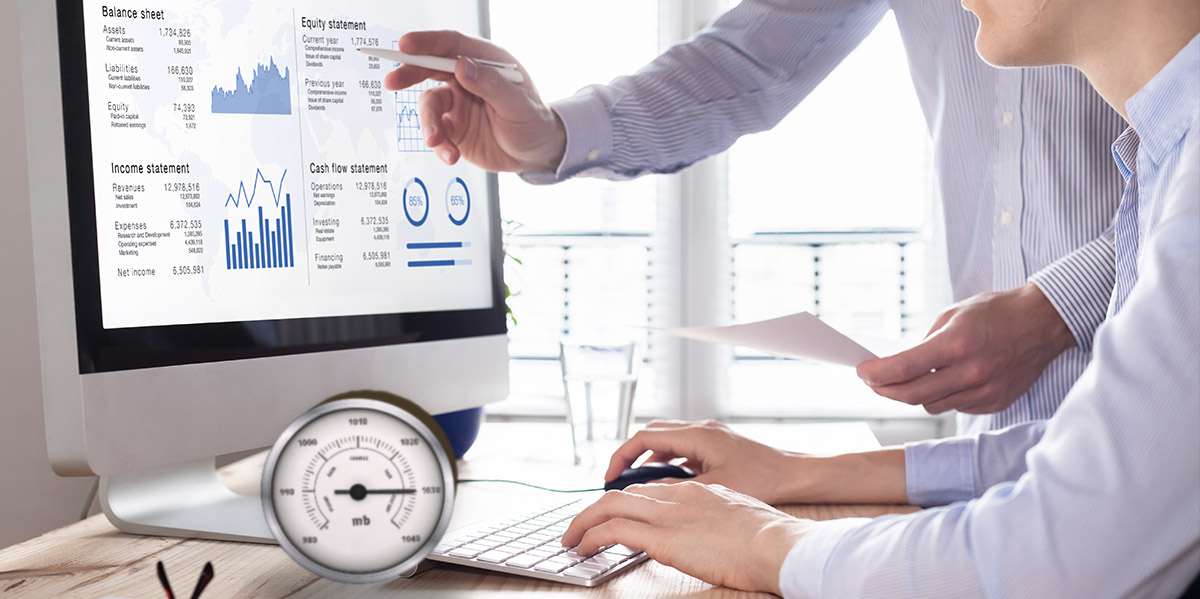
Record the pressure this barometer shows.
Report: 1030 mbar
